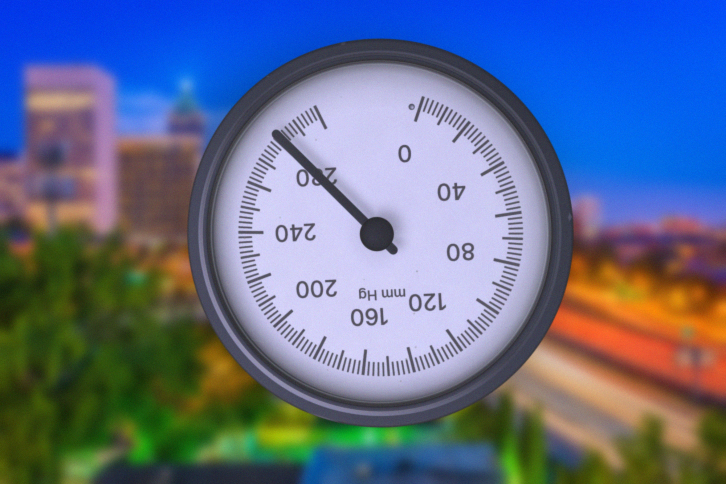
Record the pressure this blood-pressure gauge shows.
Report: 282 mmHg
